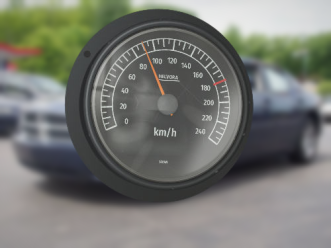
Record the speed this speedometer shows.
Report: 90 km/h
